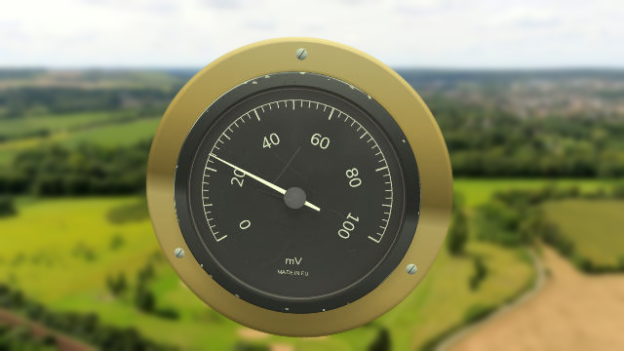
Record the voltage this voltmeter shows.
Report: 24 mV
